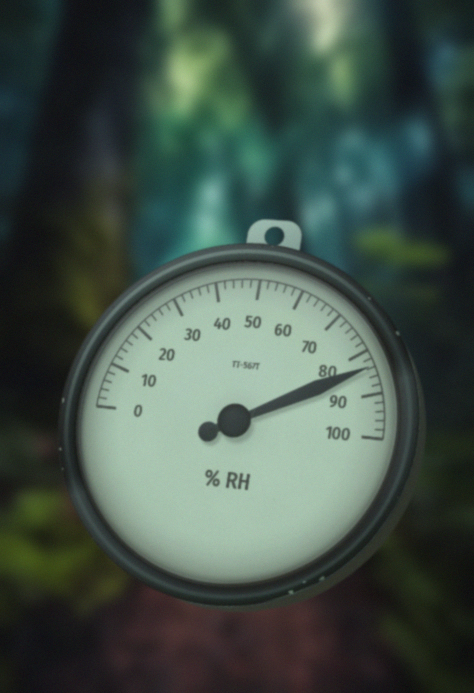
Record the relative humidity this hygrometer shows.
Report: 84 %
